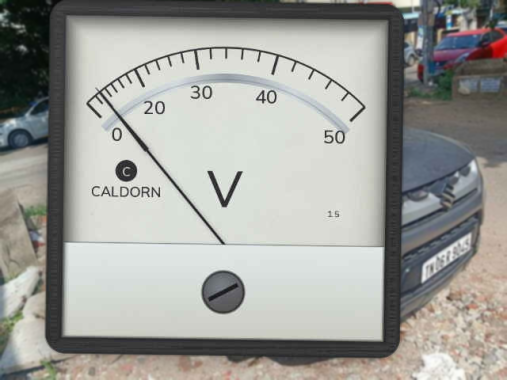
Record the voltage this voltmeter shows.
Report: 10 V
